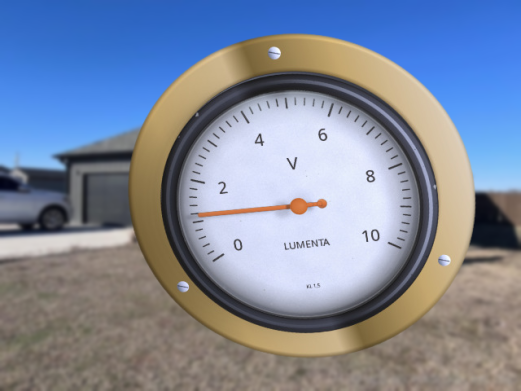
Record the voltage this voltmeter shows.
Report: 1.2 V
